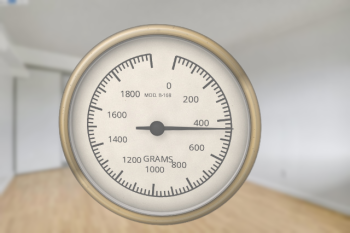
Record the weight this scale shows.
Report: 440 g
